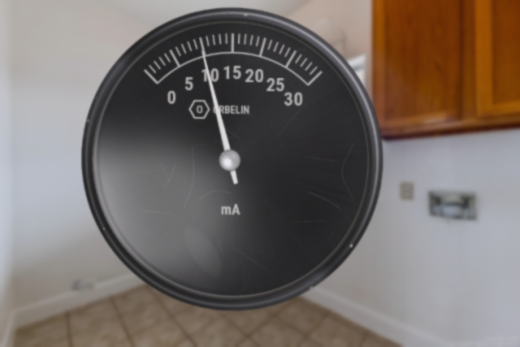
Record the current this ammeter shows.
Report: 10 mA
